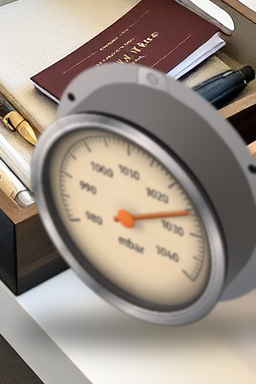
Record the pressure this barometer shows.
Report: 1025 mbar
